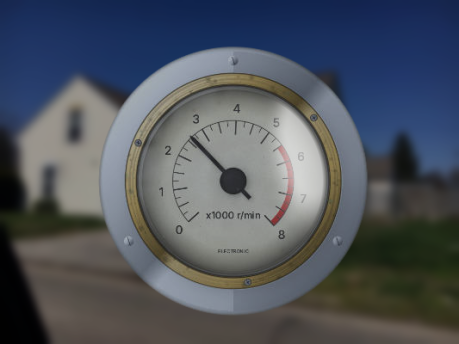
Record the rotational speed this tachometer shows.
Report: 2625 rpm
